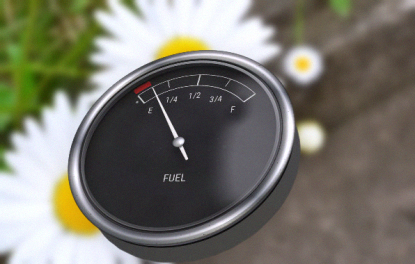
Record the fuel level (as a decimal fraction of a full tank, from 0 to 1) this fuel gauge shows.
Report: 0.125
